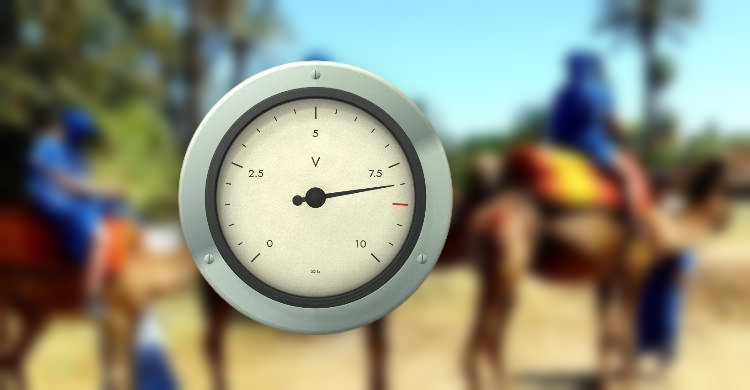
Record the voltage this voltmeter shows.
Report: 8 V
